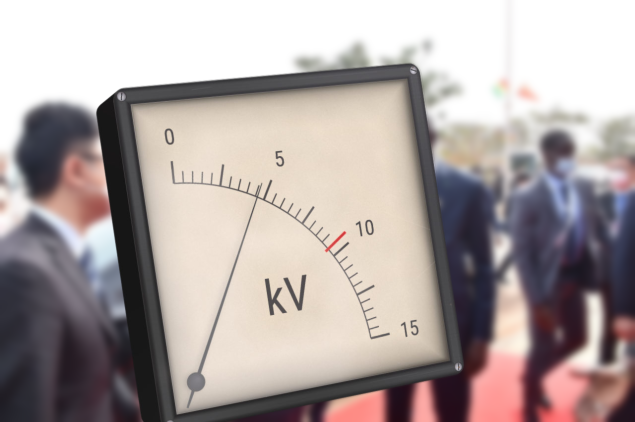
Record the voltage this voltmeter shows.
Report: 4.5 kV
